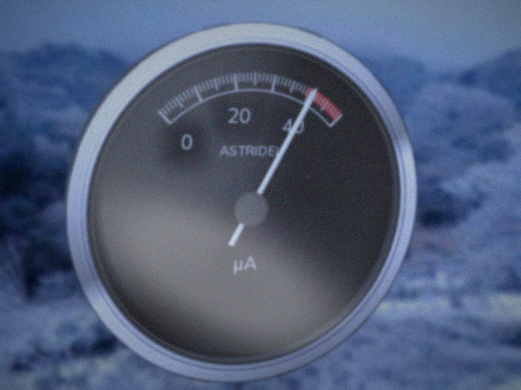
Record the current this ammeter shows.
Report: 40 µA
